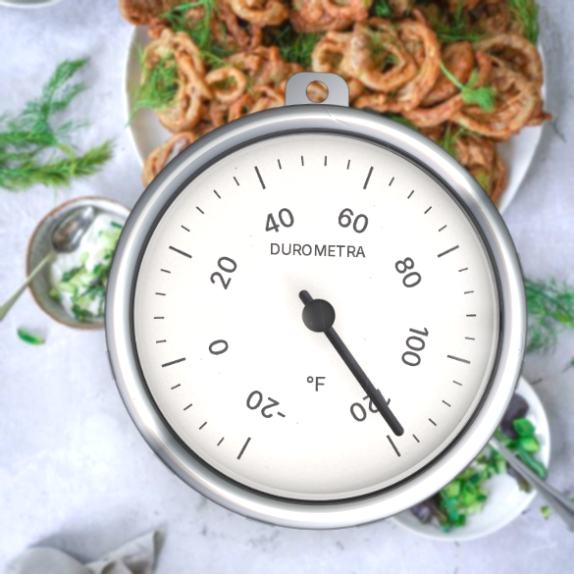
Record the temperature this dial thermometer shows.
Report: 118 °F
